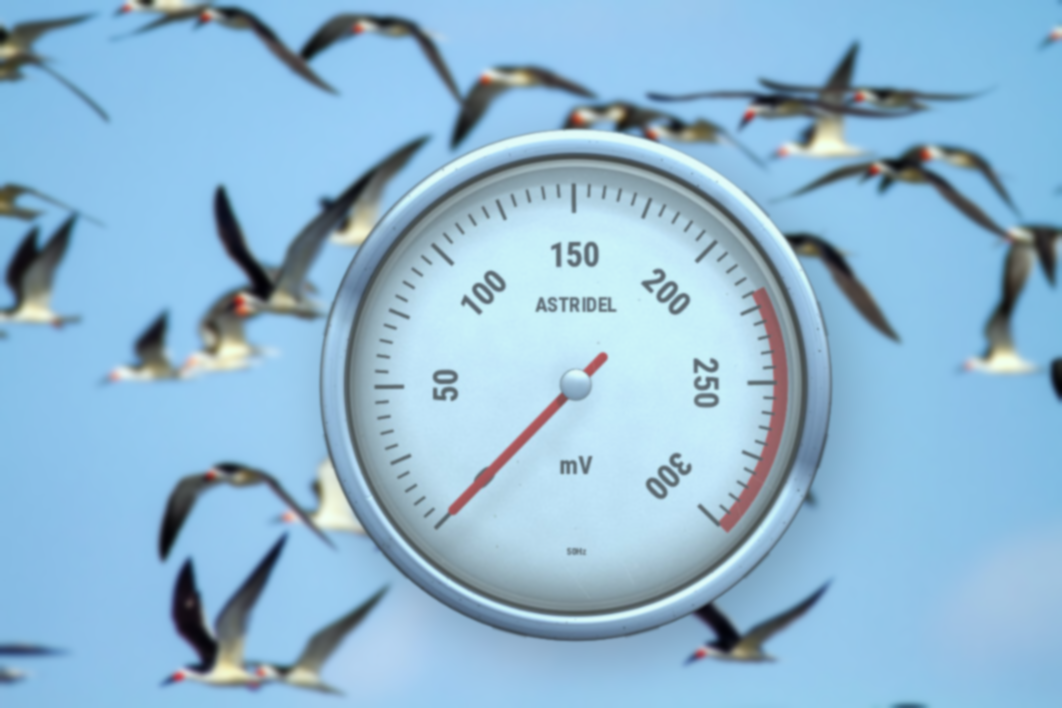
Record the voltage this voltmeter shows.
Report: 0 mV
